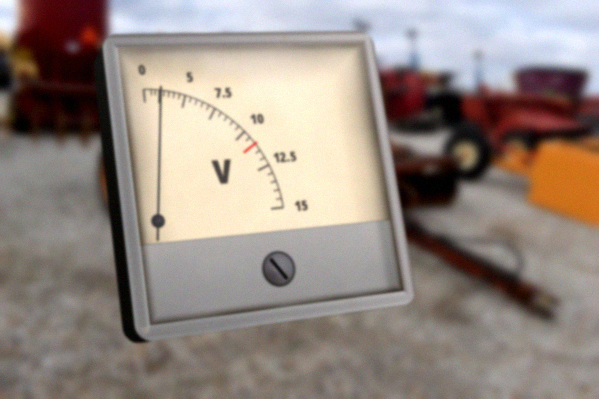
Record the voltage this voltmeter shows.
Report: 2.5 V
